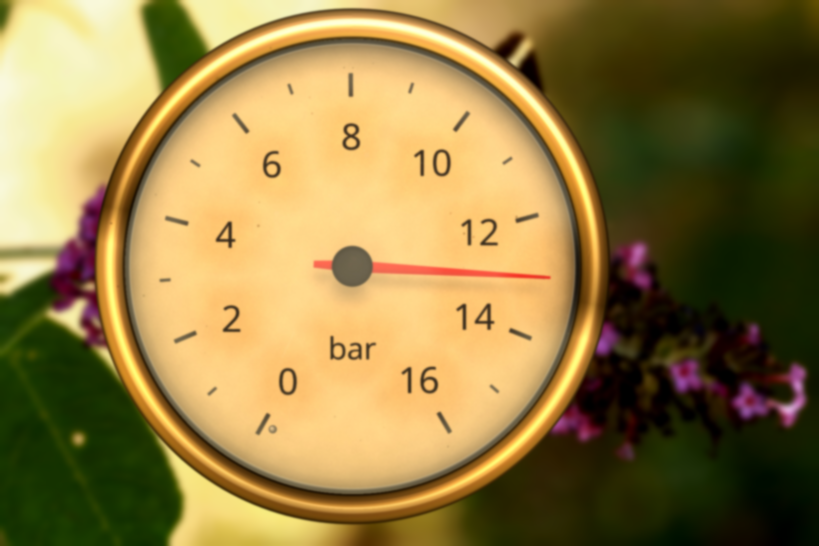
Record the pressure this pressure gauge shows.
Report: 13 bar
